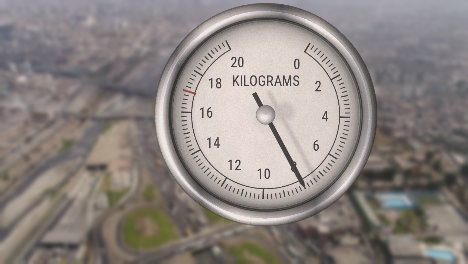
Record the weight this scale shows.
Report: 8 kg
